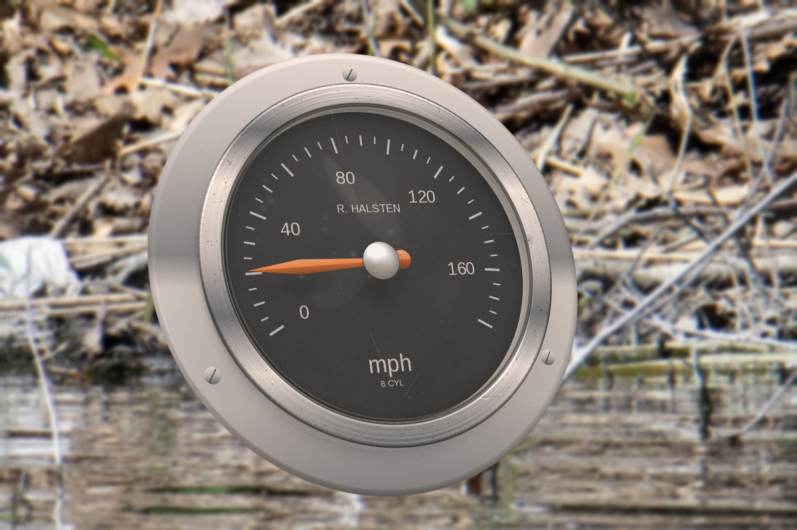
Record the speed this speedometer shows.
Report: 20 mph
